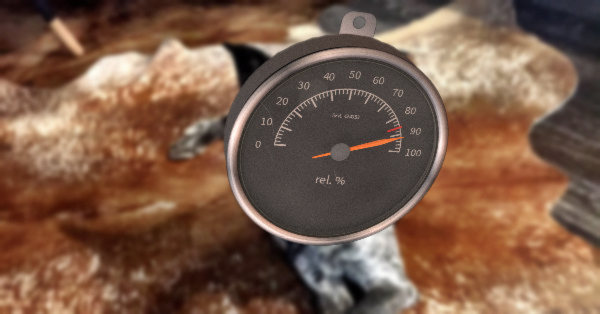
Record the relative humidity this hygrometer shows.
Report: 90 %
